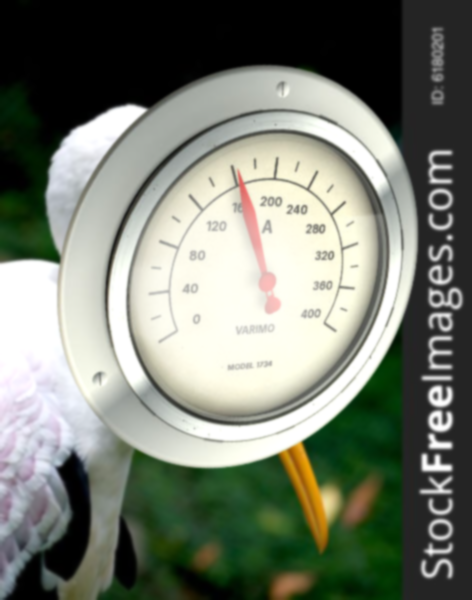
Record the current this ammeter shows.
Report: 160 A
